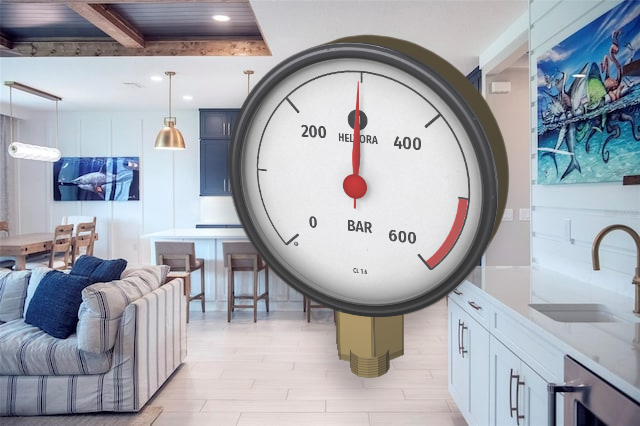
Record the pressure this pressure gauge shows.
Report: 300 bar
